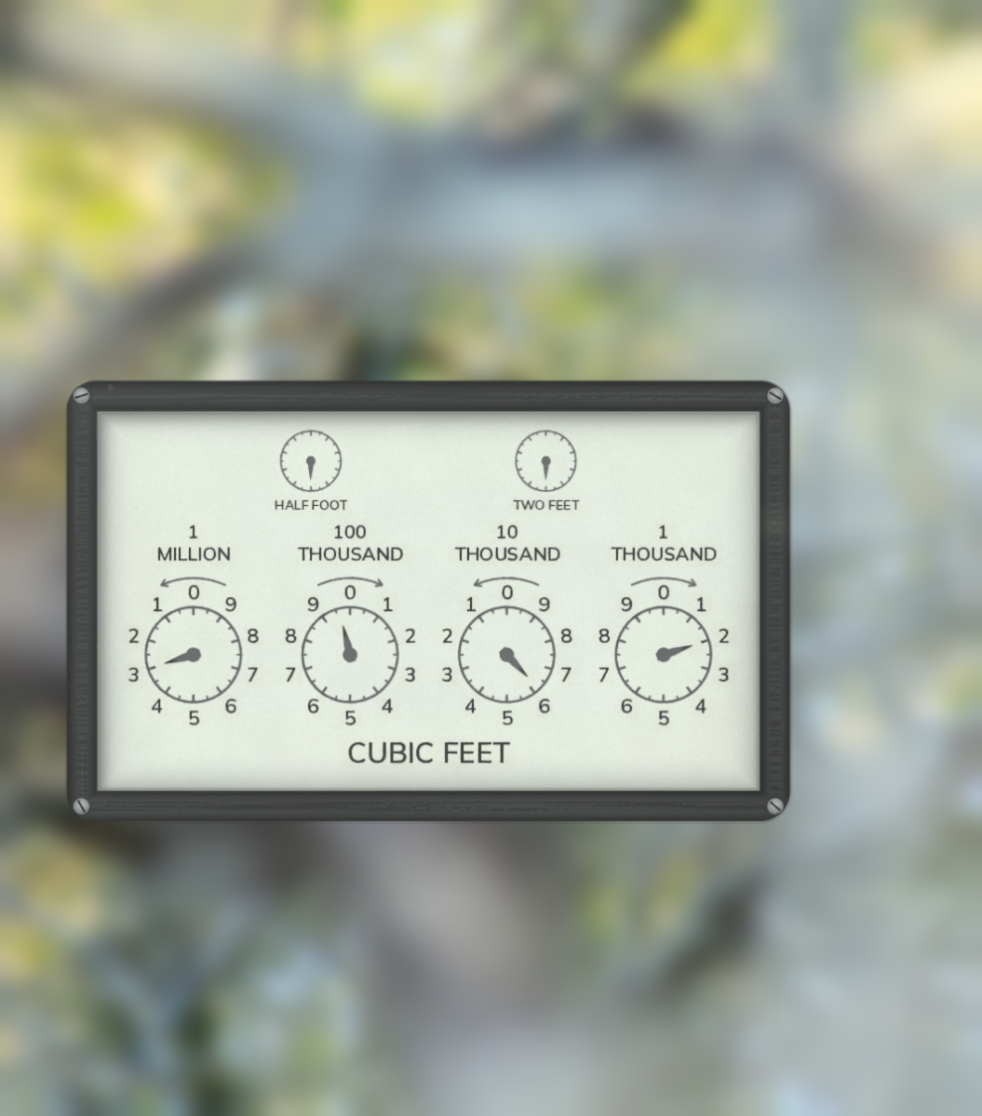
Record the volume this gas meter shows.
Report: 296200 ft³
